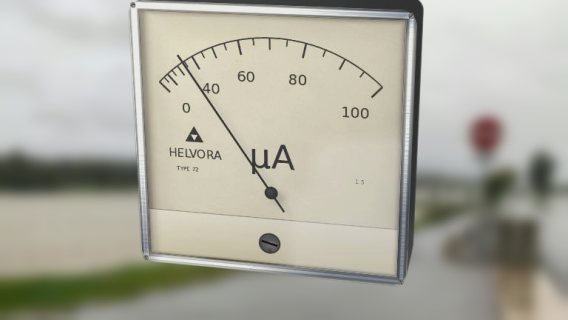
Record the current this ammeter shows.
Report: 35 µA
